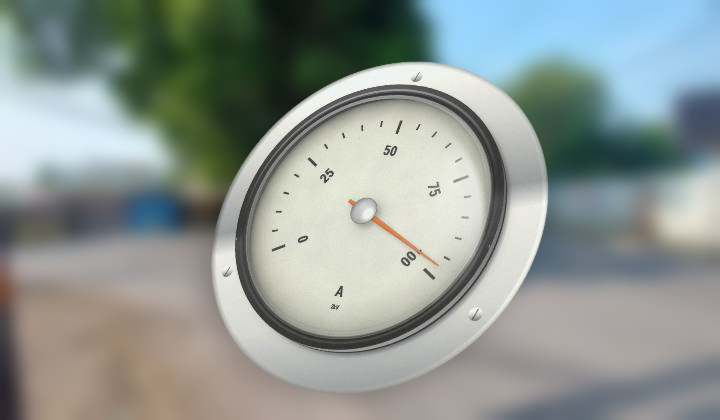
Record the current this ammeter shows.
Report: 97.5 A
